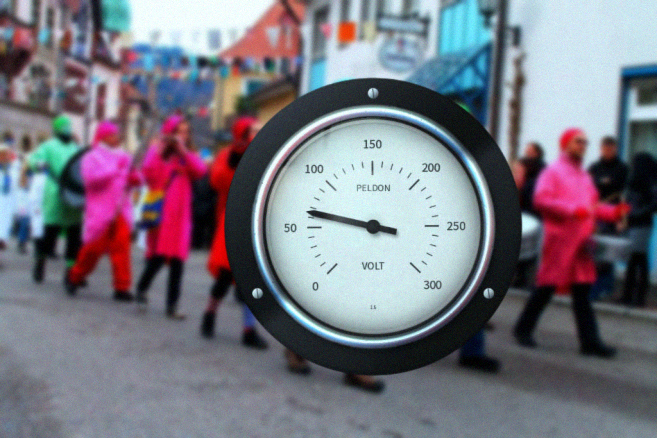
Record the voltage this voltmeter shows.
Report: 65 V
